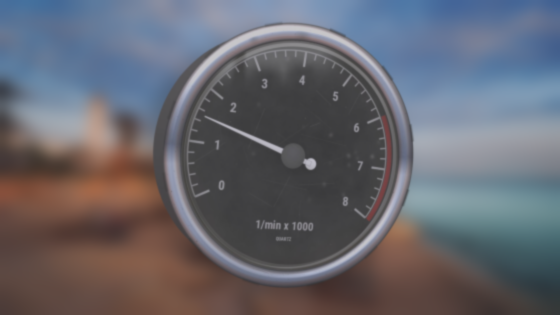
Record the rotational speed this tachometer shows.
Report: 1500 rpm
